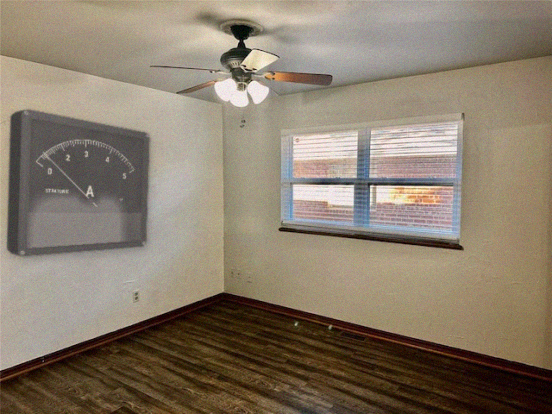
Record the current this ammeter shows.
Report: 1 A
